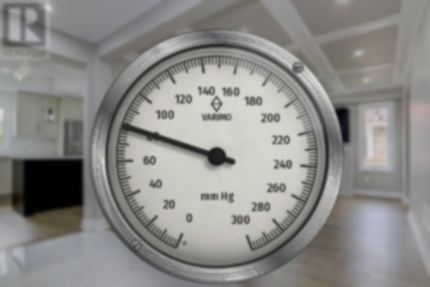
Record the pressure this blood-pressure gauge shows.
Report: 80 mmHg
